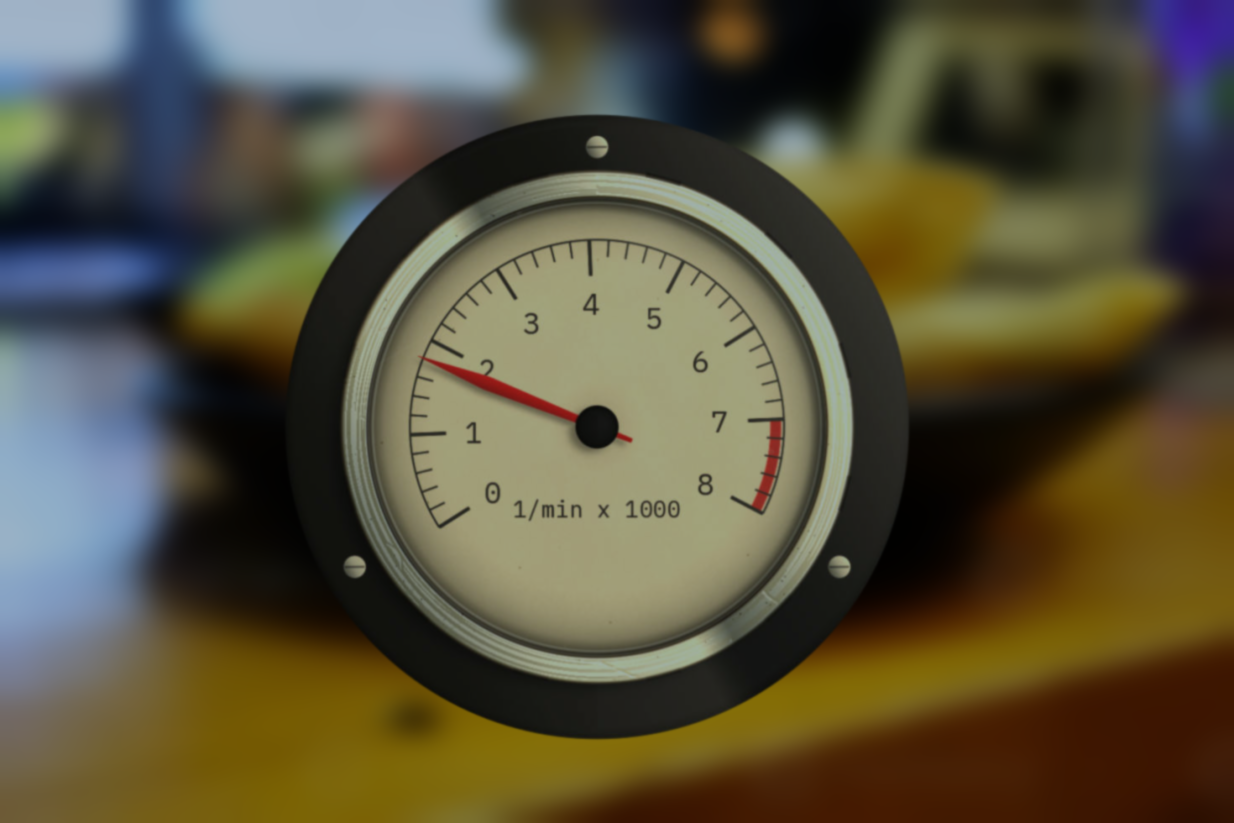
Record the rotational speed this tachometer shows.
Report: 1800 rpm
